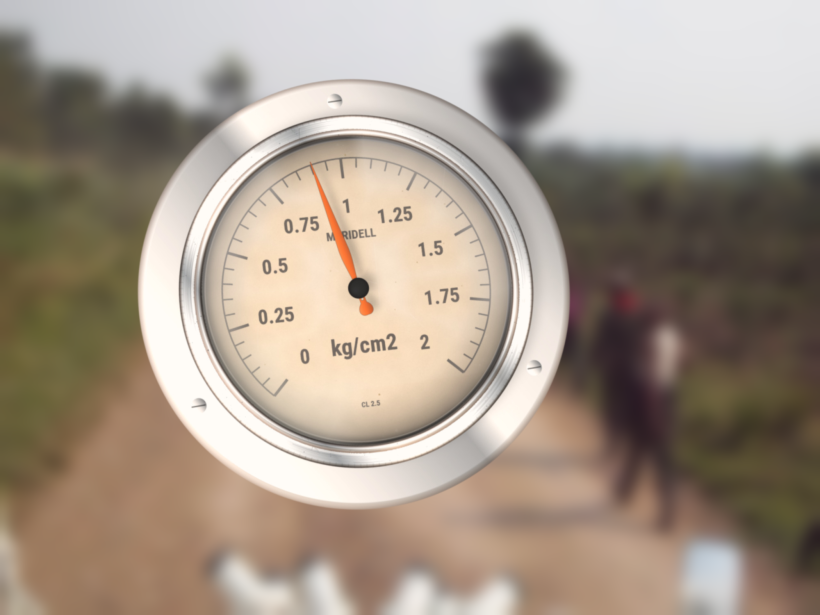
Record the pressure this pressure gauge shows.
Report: 0.9 kg/cm²
